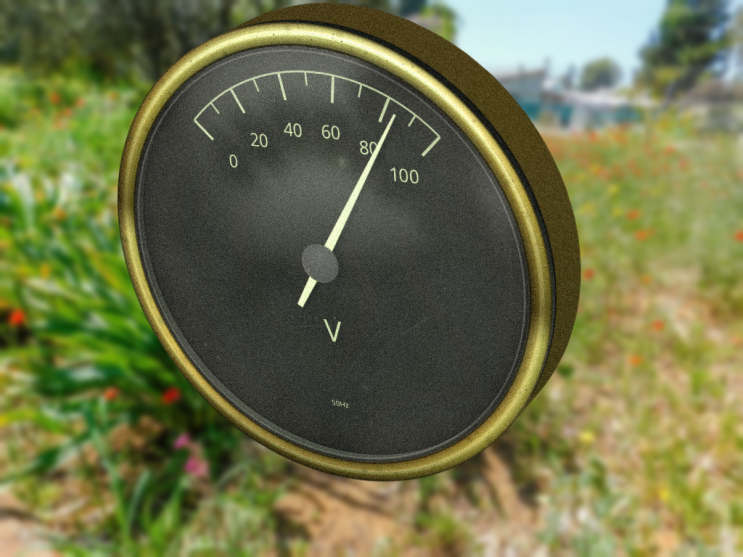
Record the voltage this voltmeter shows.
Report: 85 V
